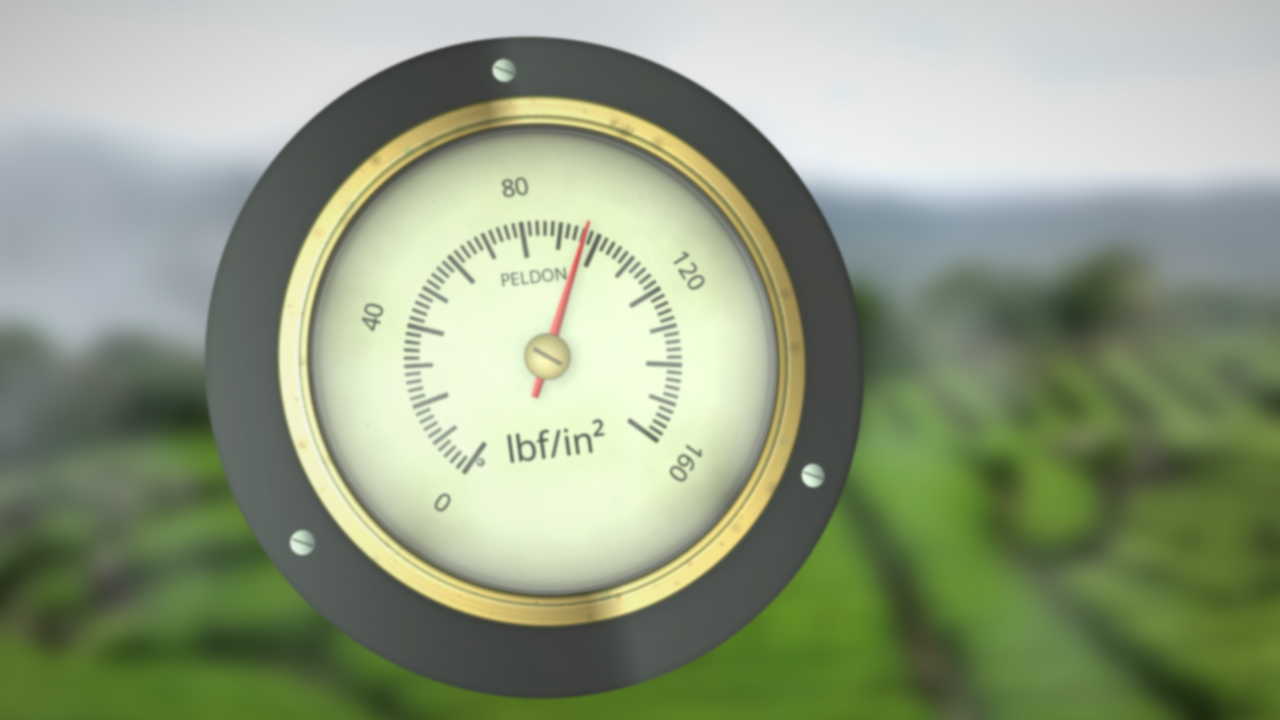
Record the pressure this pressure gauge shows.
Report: 96 psi
